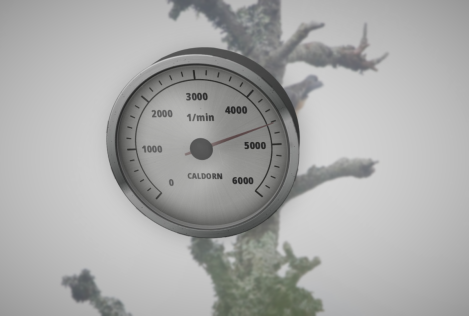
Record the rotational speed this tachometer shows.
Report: 4600 rpm
